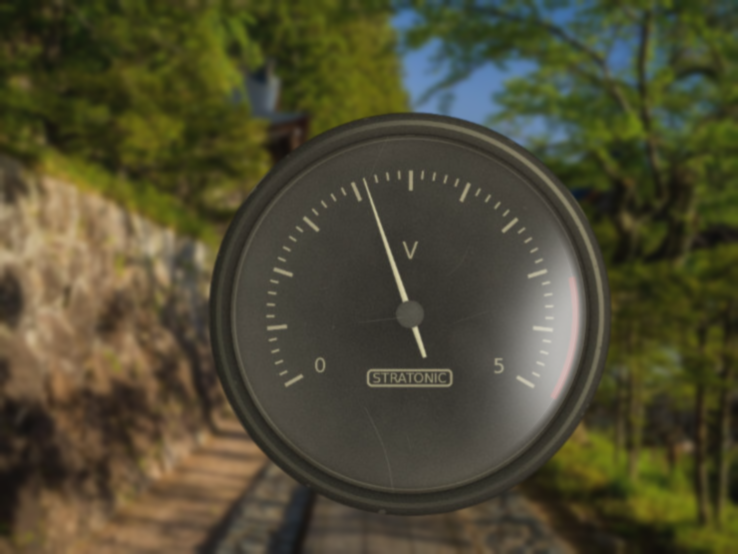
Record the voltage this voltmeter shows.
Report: 2.1 V
